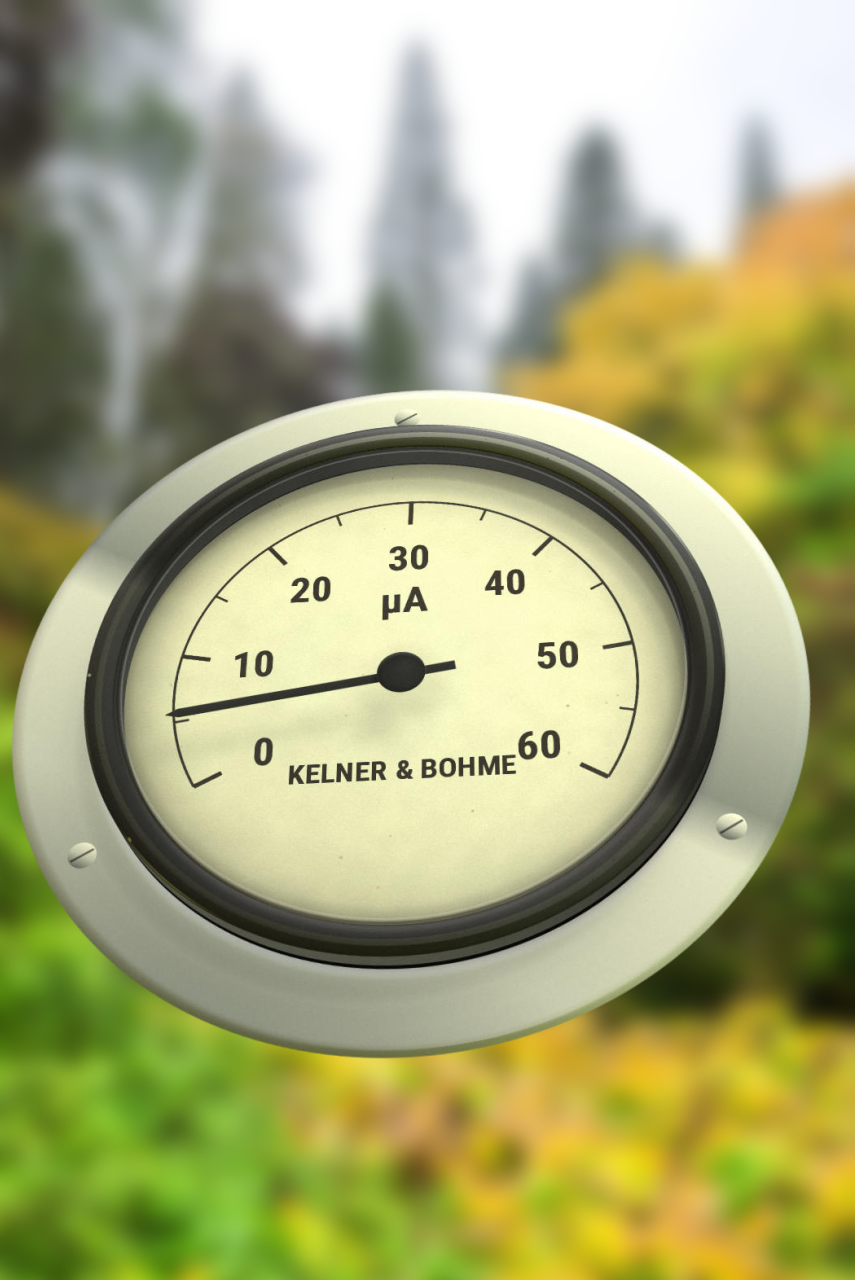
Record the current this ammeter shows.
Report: 5 µA
